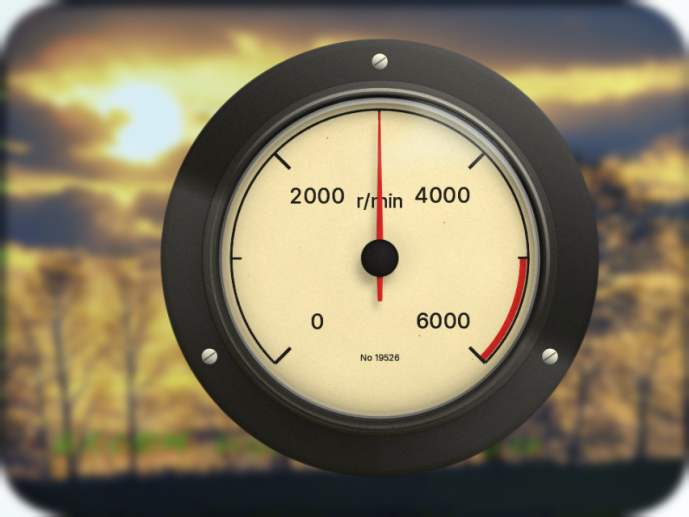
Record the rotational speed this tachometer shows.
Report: 3000 rpm
